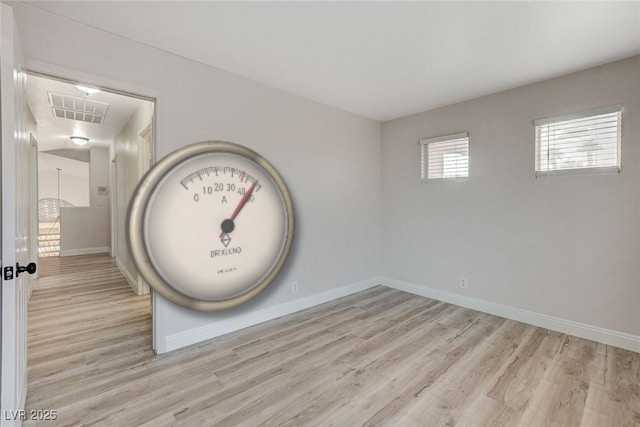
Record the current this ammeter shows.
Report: 45 A
